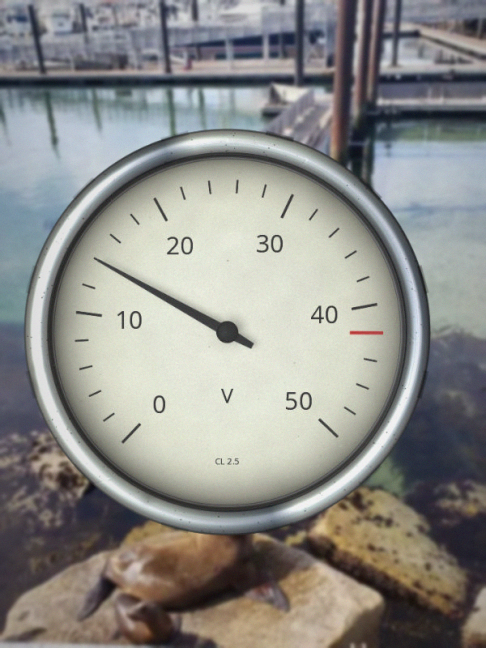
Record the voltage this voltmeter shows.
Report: 14 V
